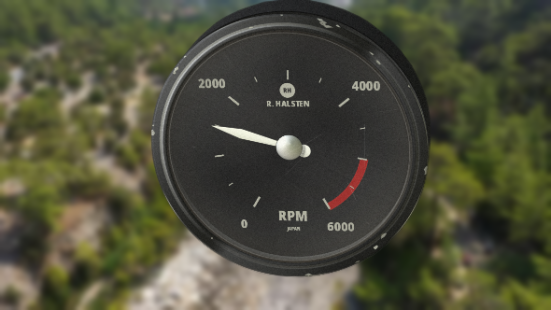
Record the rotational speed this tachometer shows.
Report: 1500 rpm
